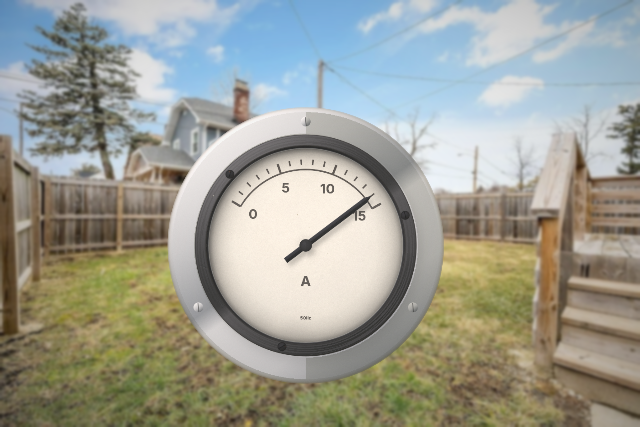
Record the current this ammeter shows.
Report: 14 A
